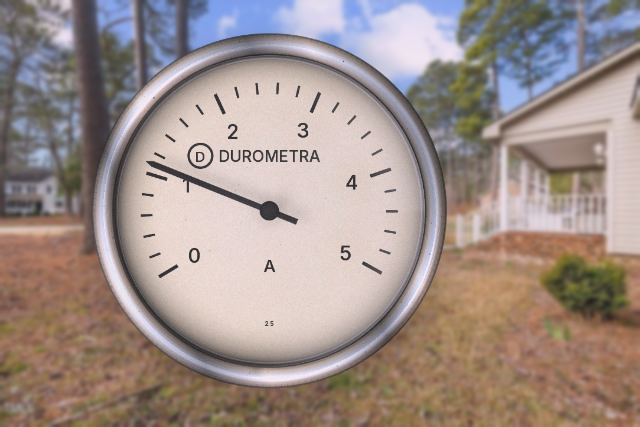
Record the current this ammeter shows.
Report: 1.1 A
